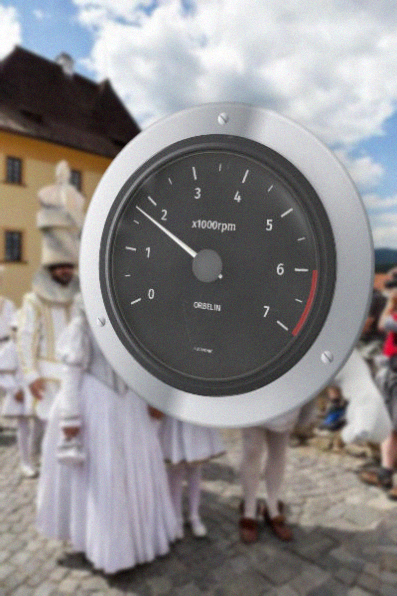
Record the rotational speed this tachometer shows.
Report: 1750 rpm
